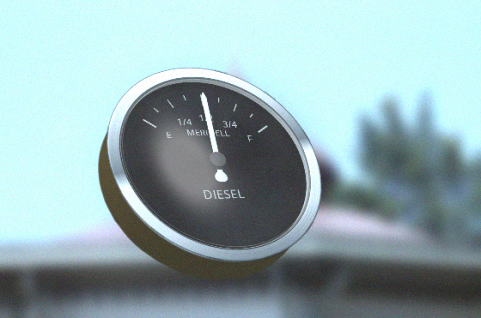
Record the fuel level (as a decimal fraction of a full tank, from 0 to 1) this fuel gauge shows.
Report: 0.5
